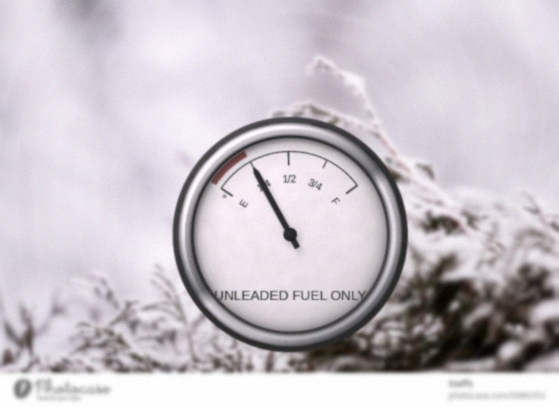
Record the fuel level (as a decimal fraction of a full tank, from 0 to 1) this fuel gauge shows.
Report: 0.25
